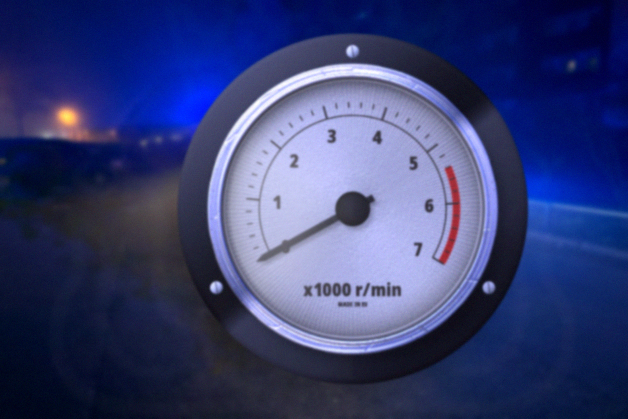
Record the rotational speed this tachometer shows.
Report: 0 rpm
